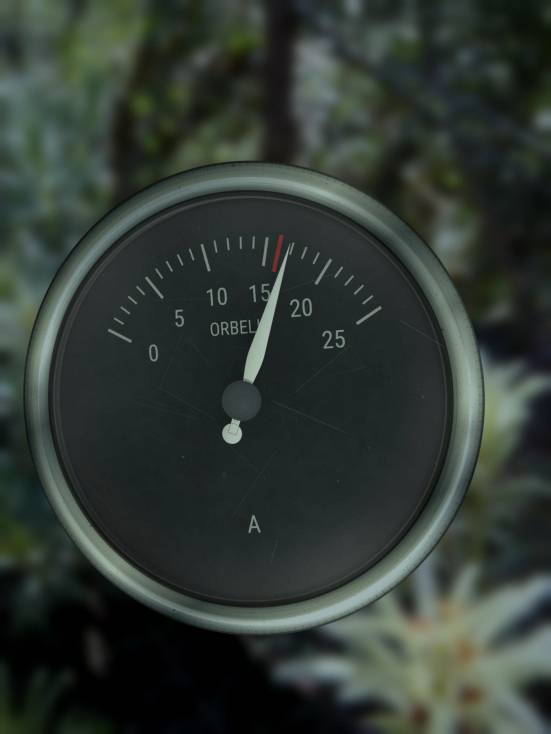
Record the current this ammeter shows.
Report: 17 A
